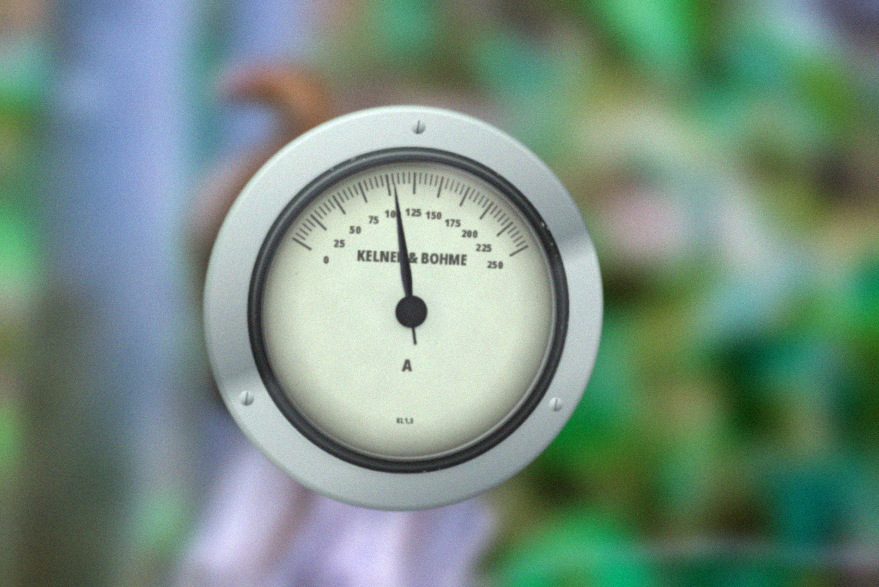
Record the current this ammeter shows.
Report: 105 A
